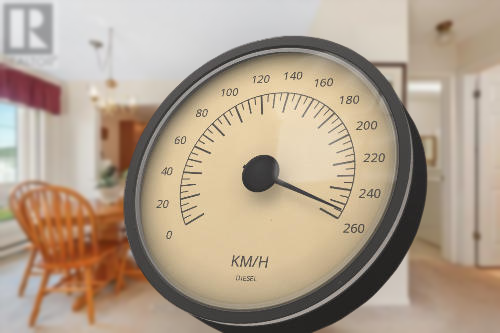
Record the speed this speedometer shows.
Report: 255 km/h
